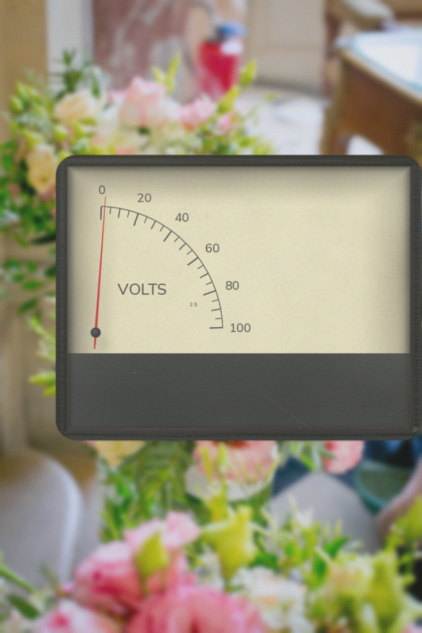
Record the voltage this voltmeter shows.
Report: 2.5 V
